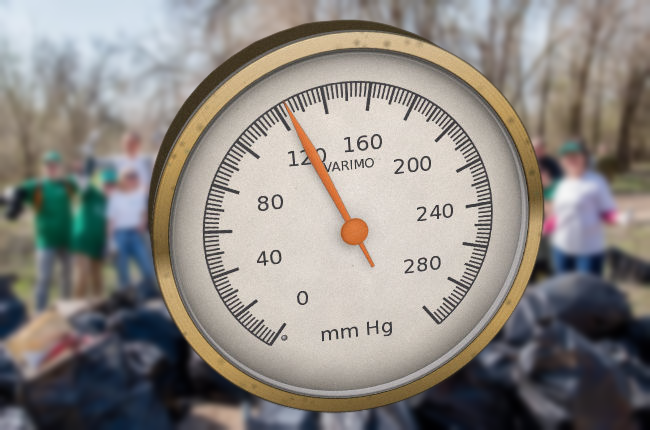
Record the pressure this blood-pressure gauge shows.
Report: 124 mmHg
